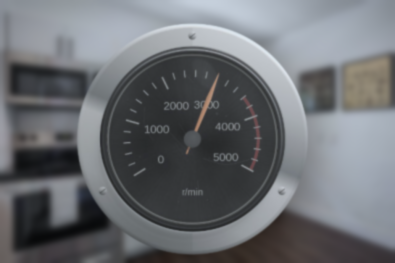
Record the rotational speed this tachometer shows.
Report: 3000 rpm
